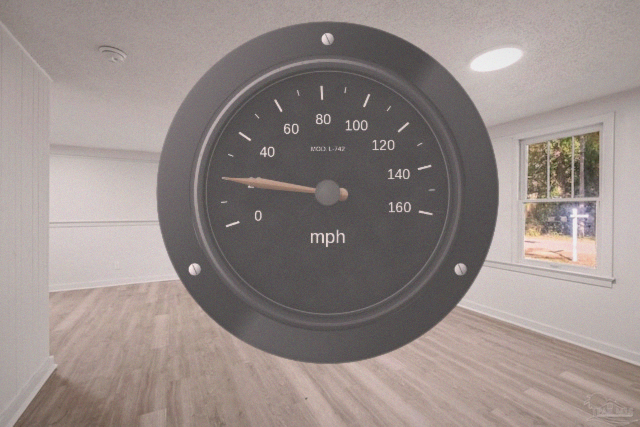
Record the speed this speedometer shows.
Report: 20 mph
